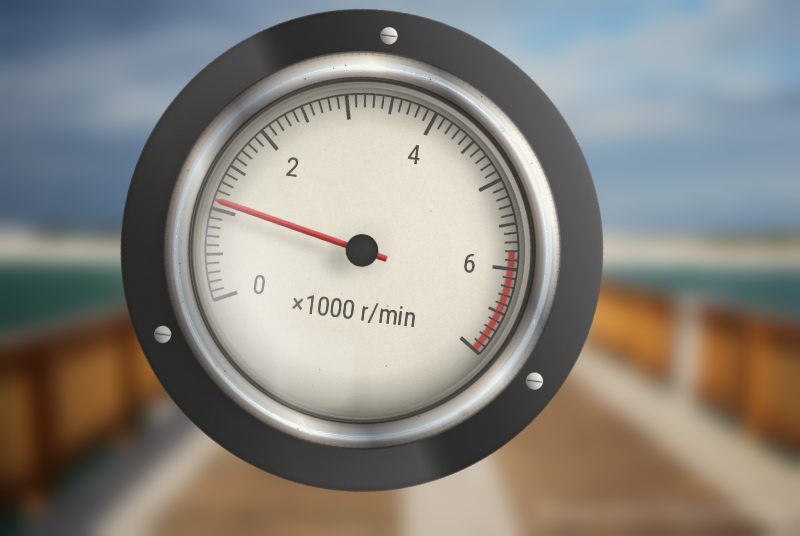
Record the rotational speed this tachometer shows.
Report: 1100 rpm
